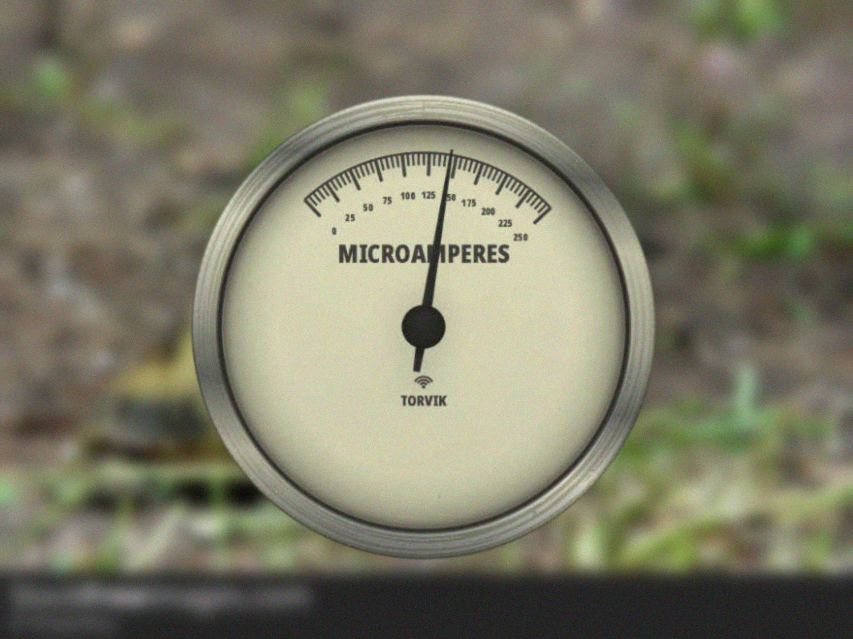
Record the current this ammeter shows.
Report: 145 µA
